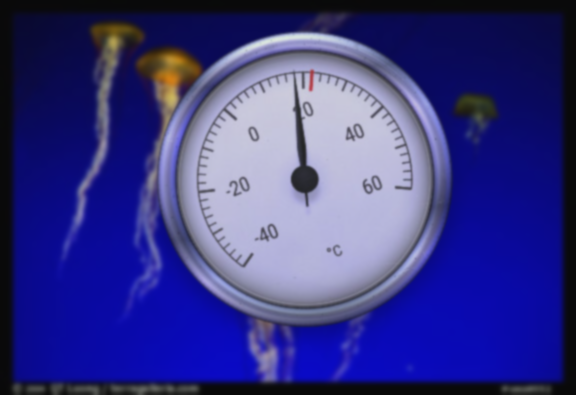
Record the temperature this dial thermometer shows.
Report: 18 °C
